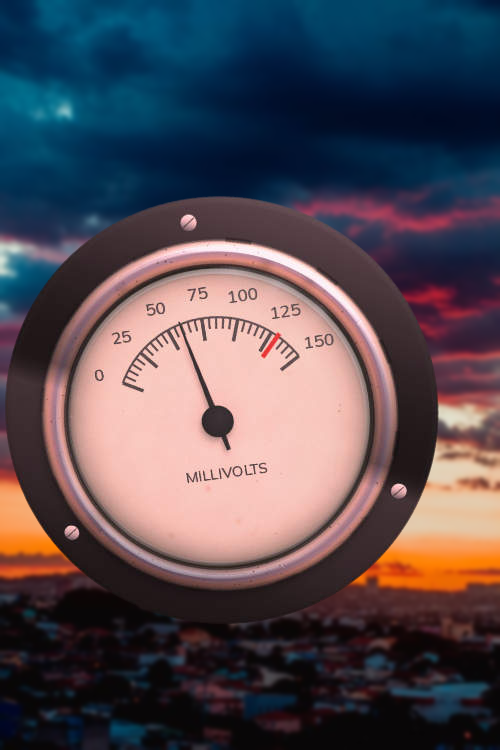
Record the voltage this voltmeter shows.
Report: 60 mV
